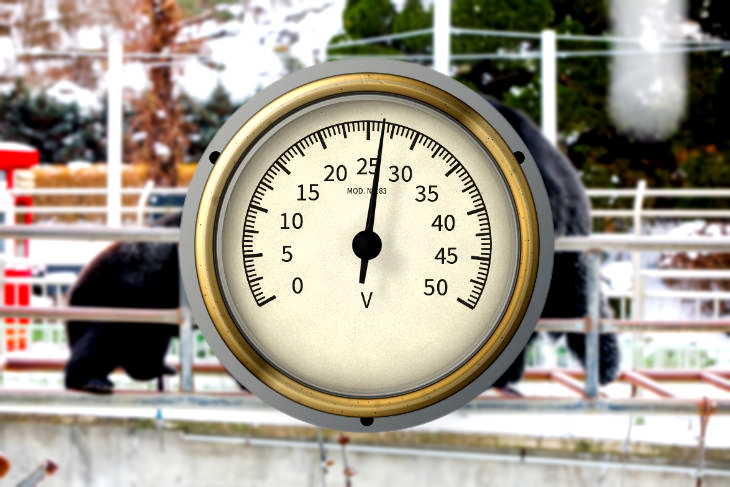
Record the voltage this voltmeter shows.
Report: 26.5 V
